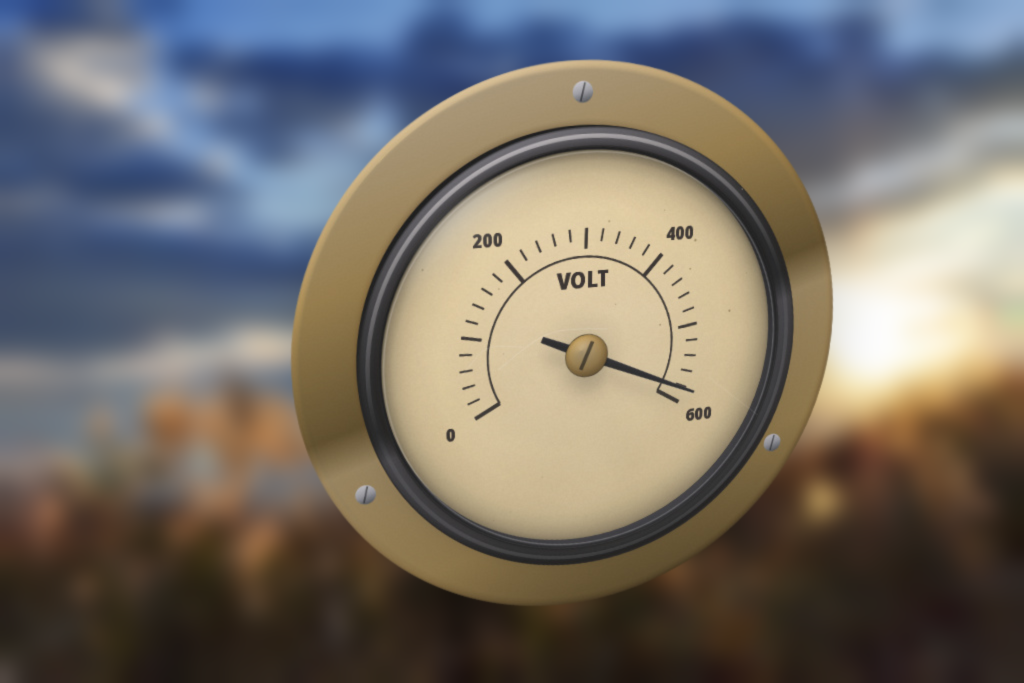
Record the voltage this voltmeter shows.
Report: 580 V
